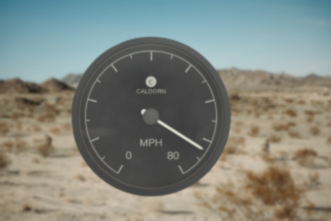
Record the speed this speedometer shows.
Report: 72.5 mph
